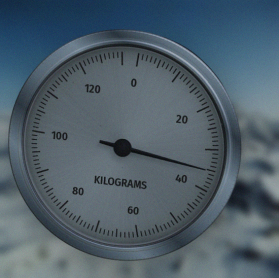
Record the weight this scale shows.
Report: 35 kg
